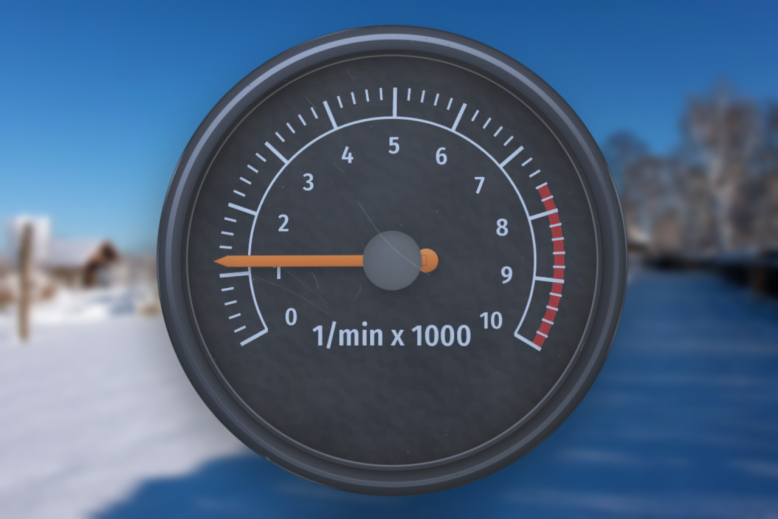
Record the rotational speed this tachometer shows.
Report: 1200 rpm
